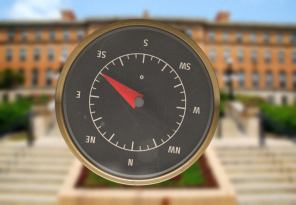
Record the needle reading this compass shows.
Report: 120 °
